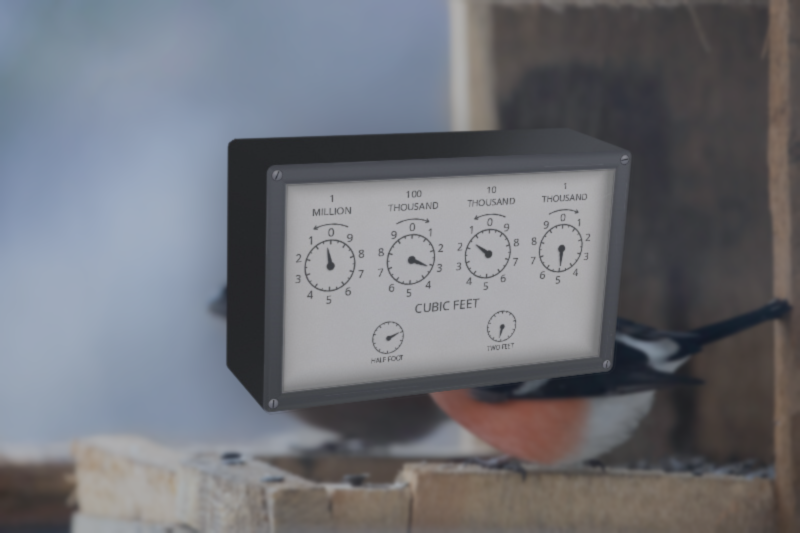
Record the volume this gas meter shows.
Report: 31500 ft³
